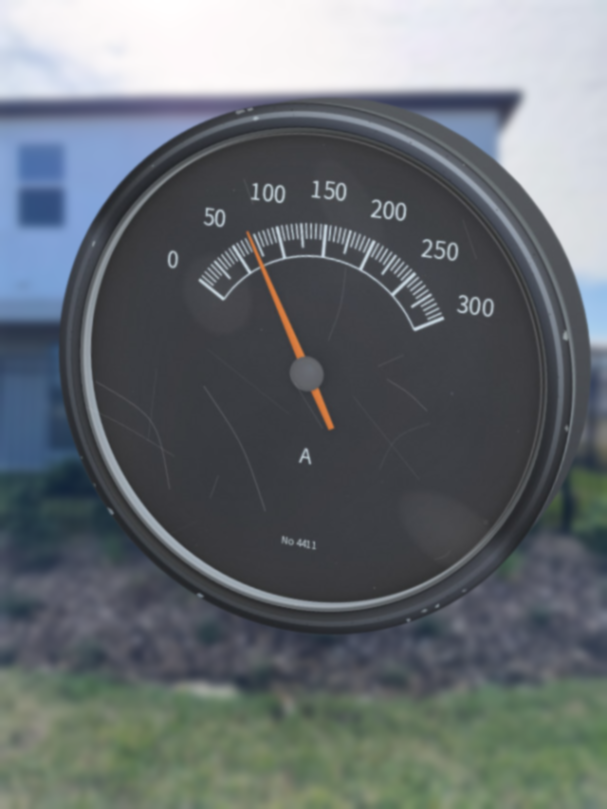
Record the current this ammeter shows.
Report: 75 A
